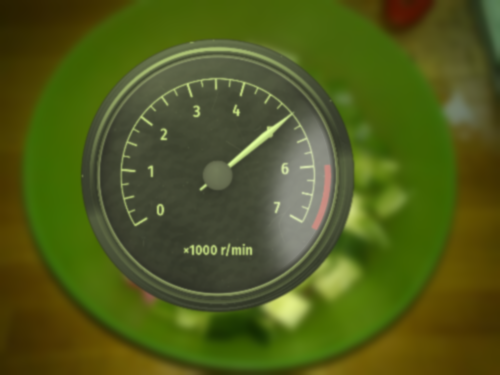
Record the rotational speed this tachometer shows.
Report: 5000 rpm
